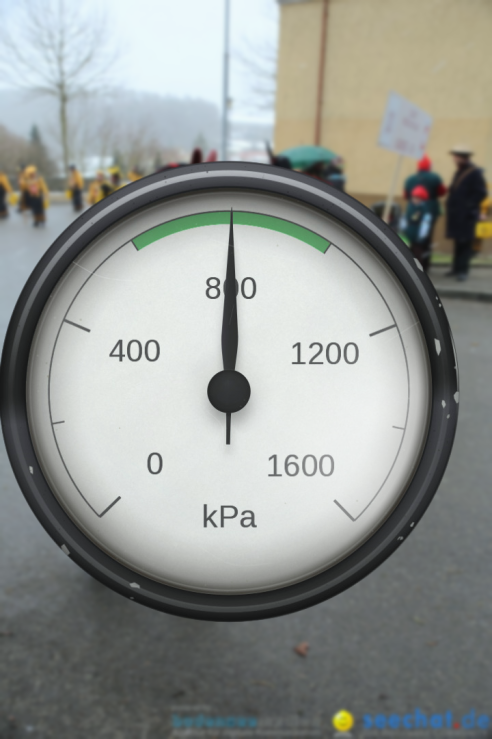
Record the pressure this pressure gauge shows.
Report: 800 kPa
